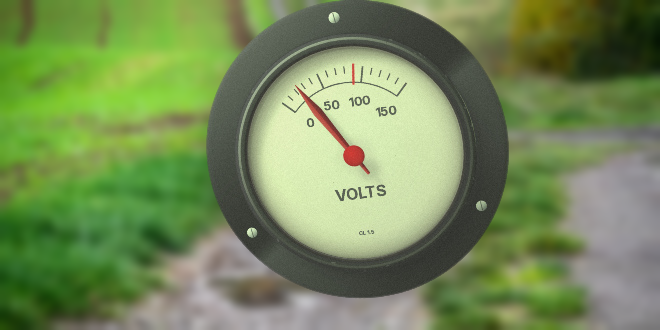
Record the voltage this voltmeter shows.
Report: 25 V
